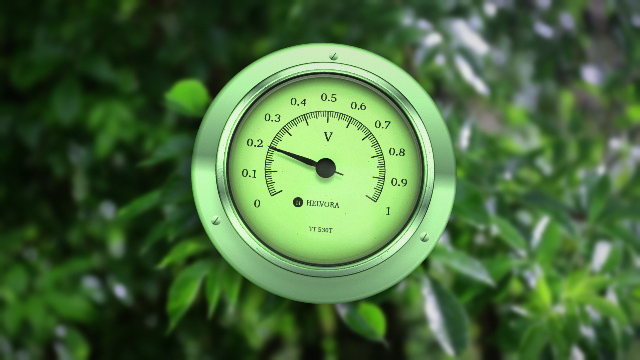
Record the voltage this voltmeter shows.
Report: 0.2 V
